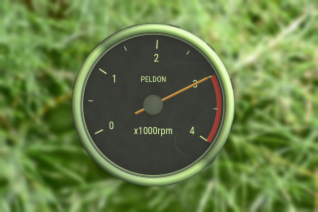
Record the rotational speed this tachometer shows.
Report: 3000 rpm
